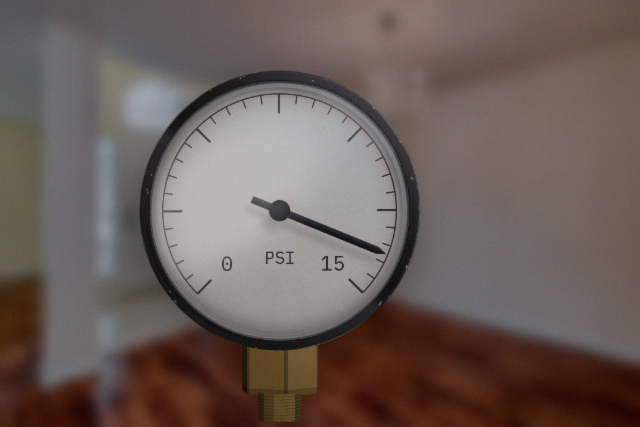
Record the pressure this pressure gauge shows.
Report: 13.75 psi
